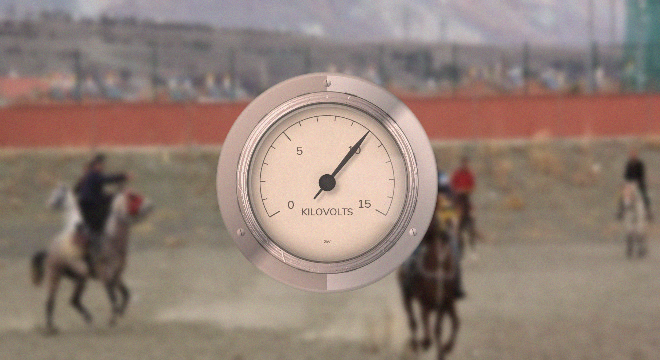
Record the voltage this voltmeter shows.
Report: 10 kV
